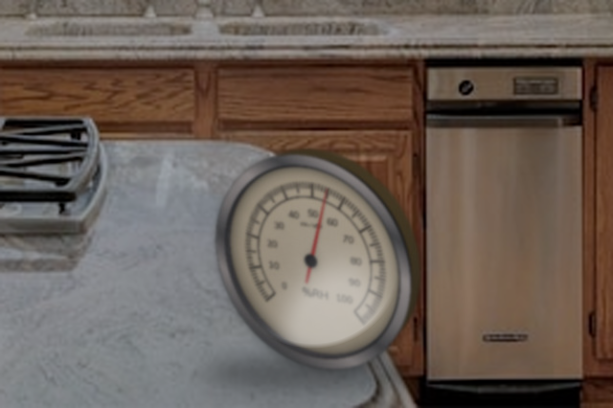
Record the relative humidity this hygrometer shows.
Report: 55 %
